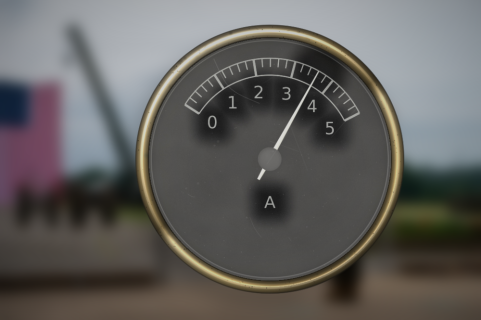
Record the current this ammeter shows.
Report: 3.6 A
